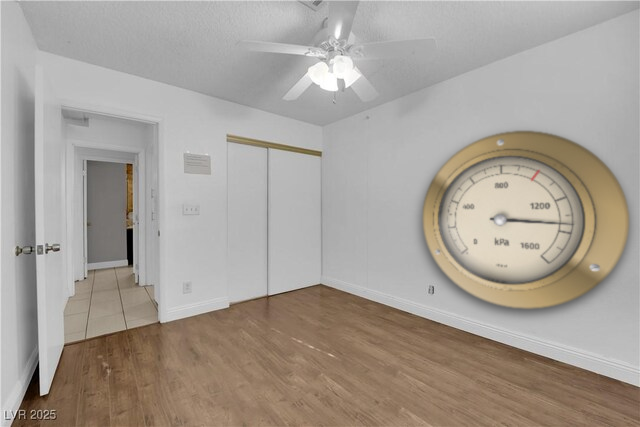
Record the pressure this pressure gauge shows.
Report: 1350 kPa
